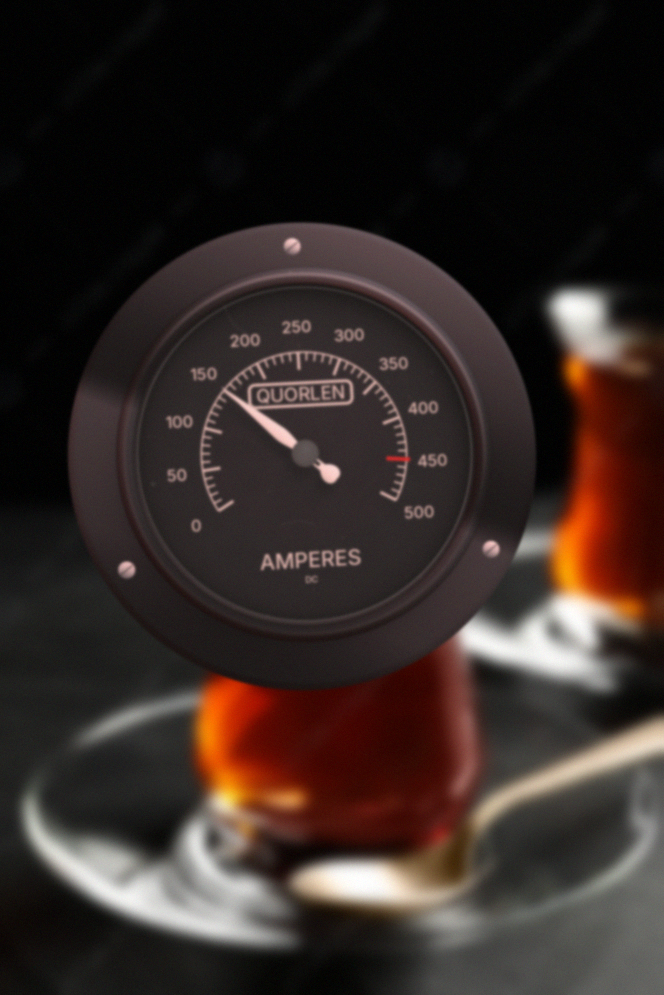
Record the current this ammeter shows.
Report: 150 A
